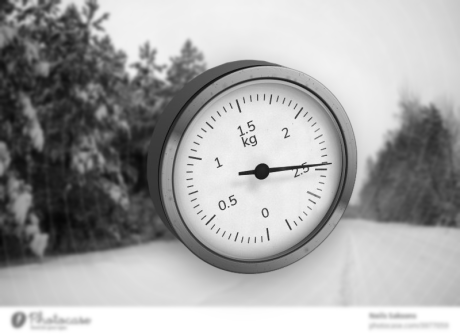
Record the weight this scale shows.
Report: 2.45 kg
